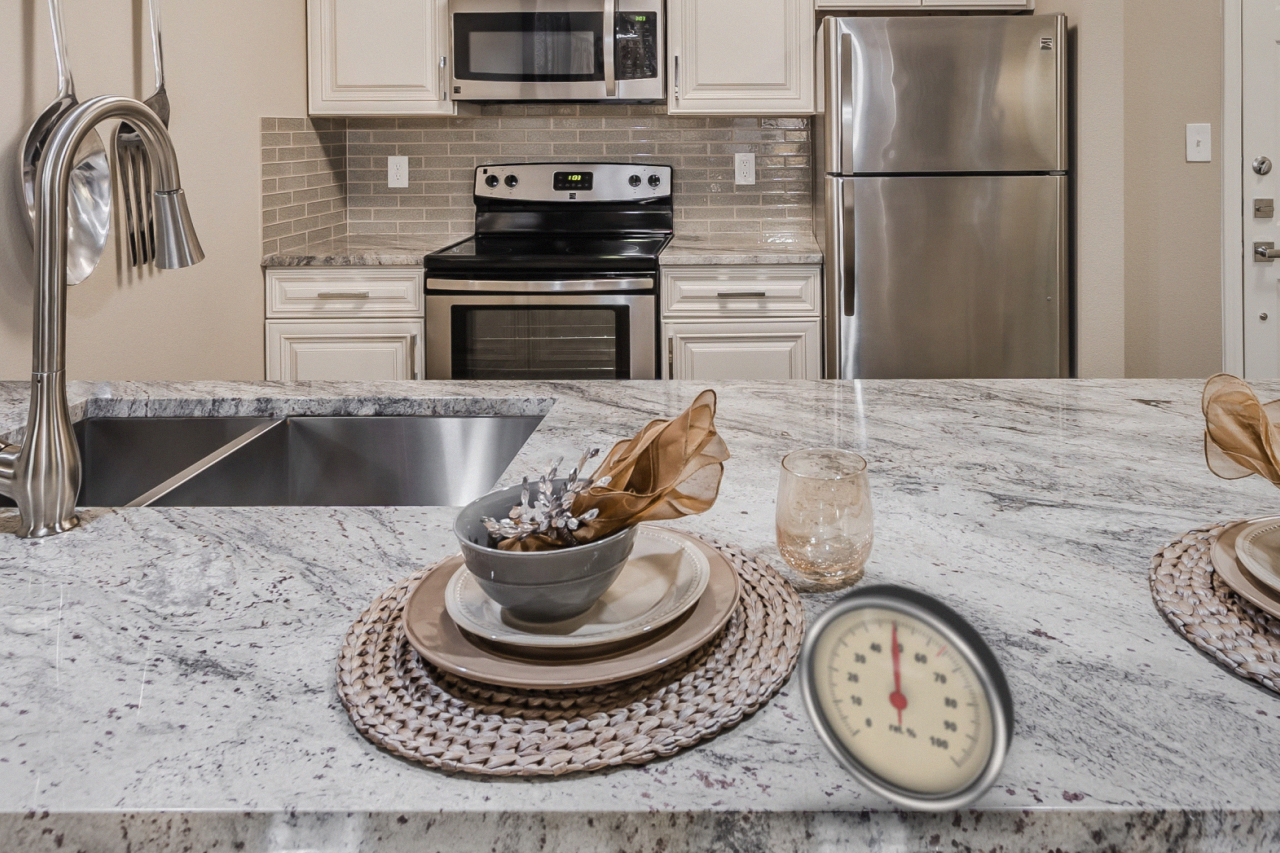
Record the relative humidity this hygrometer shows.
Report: 50 %
